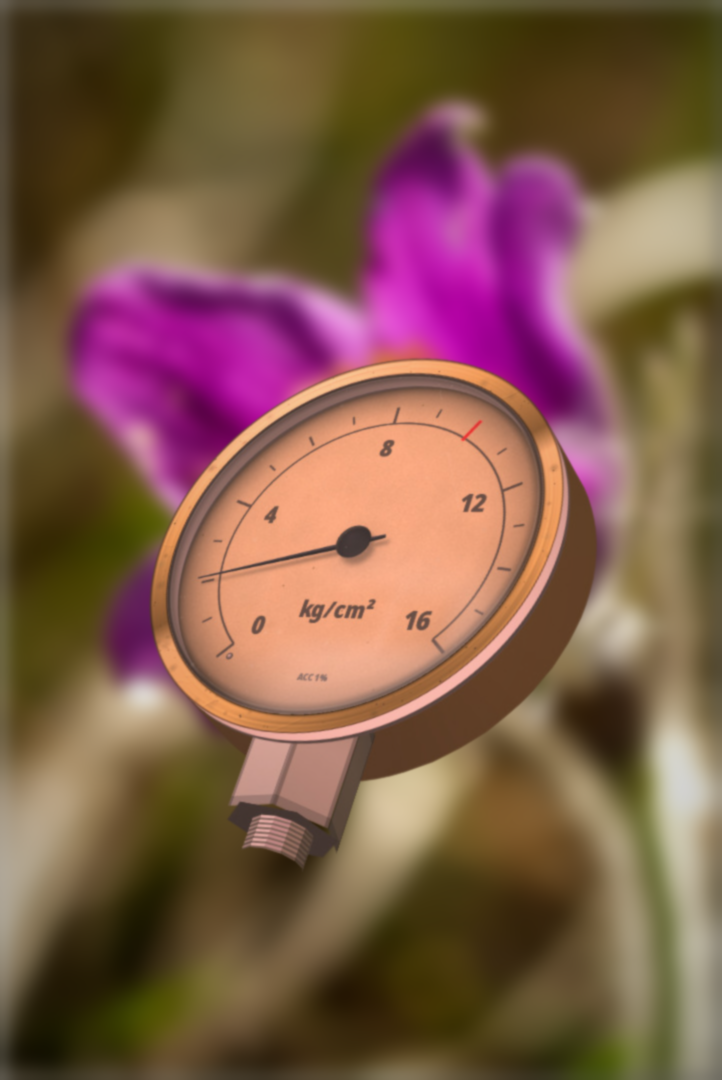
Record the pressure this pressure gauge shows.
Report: 2 kg/cm²
